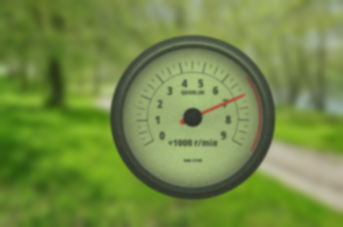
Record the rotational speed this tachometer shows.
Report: 7000 rpm
